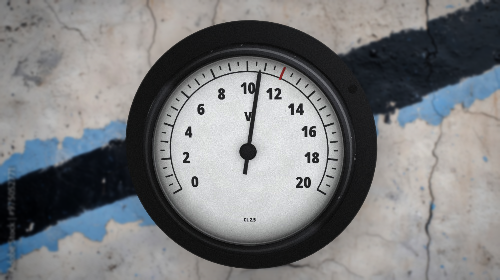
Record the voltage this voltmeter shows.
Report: 10.75 V
